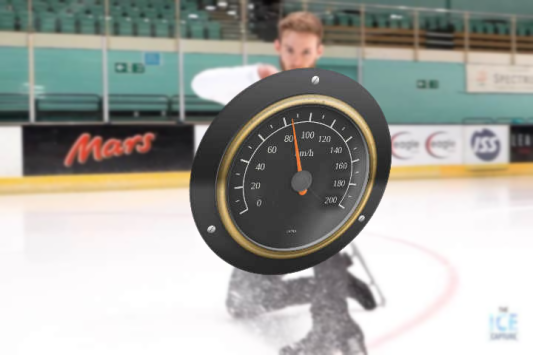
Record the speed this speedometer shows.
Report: 85 km/h
